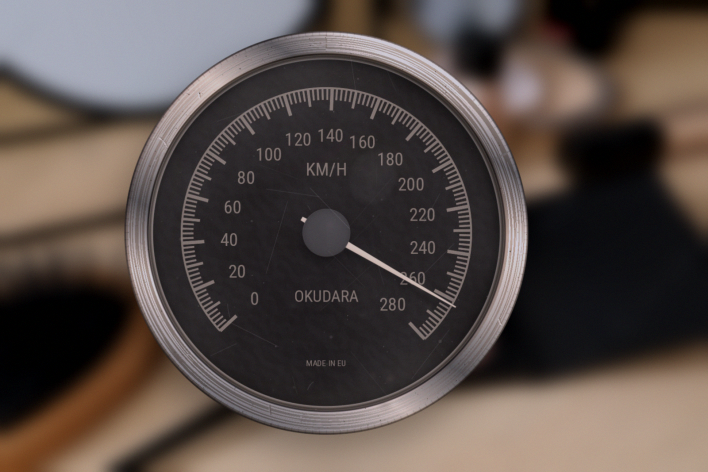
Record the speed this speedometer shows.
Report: 262 km/h
